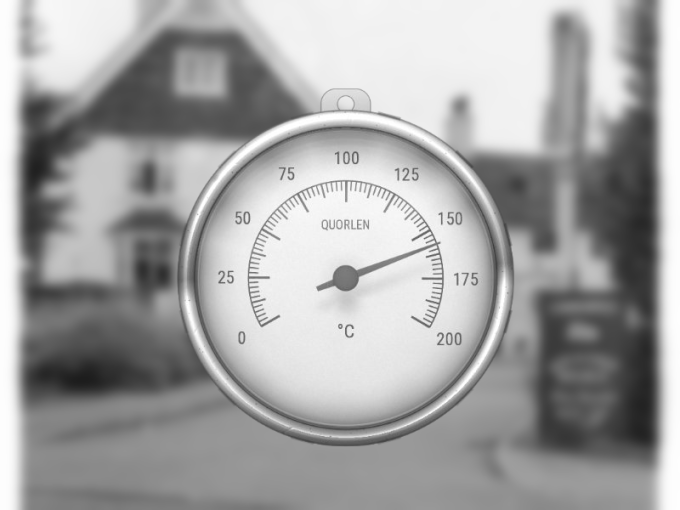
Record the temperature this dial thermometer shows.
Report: 157.5 °C
